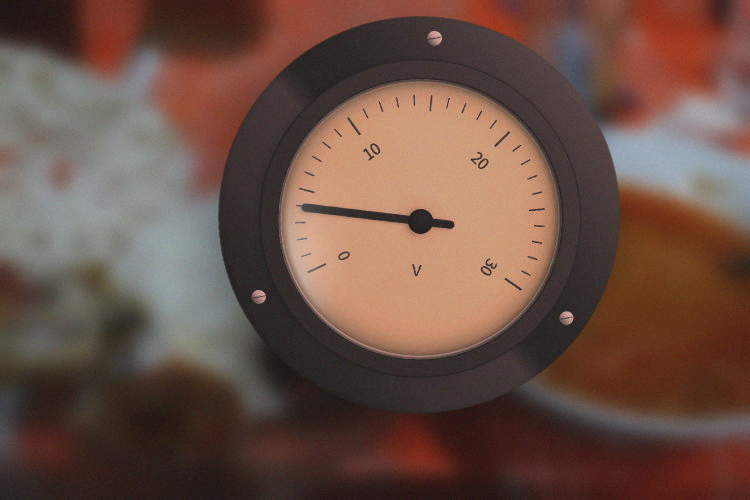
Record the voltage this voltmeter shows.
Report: 4 V
